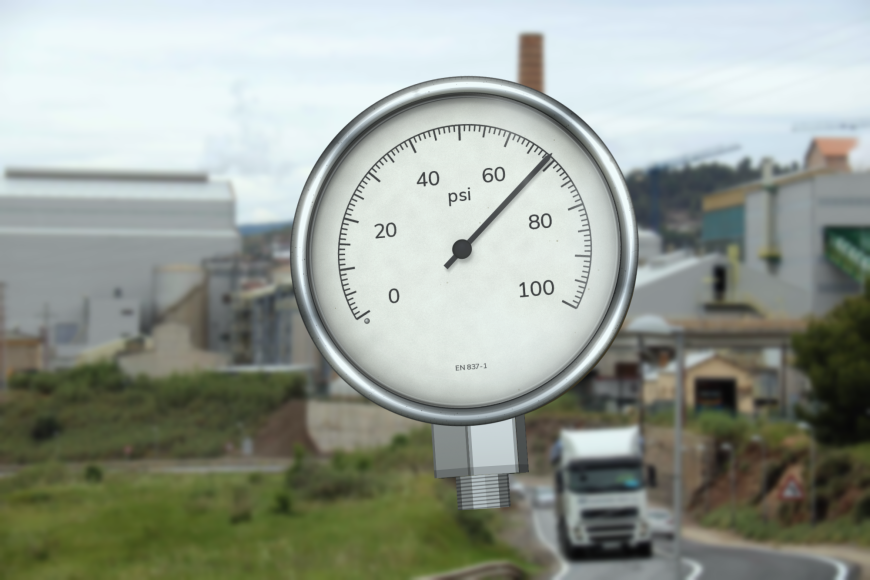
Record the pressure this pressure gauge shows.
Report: 69 psi
